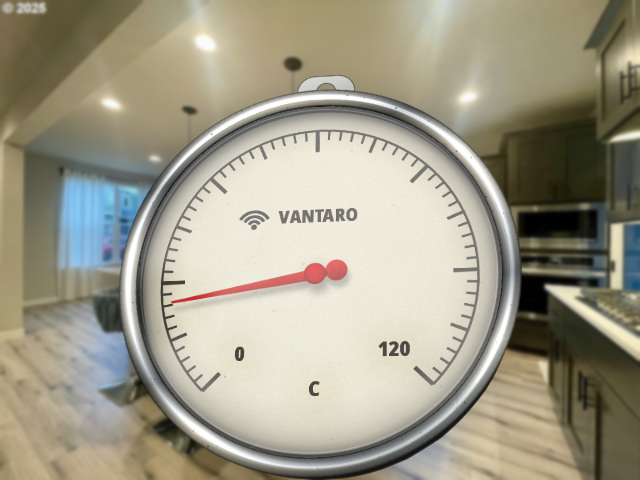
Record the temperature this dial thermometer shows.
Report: 16 °C
